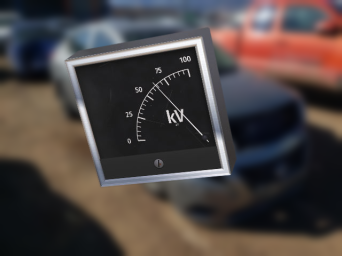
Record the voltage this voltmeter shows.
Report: 65 kV
